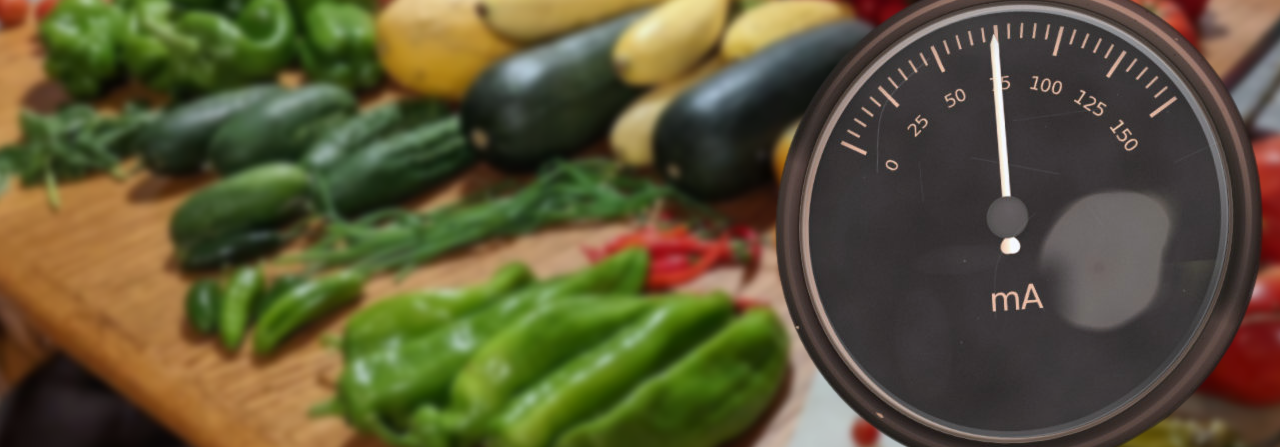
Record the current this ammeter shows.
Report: 75 mA
